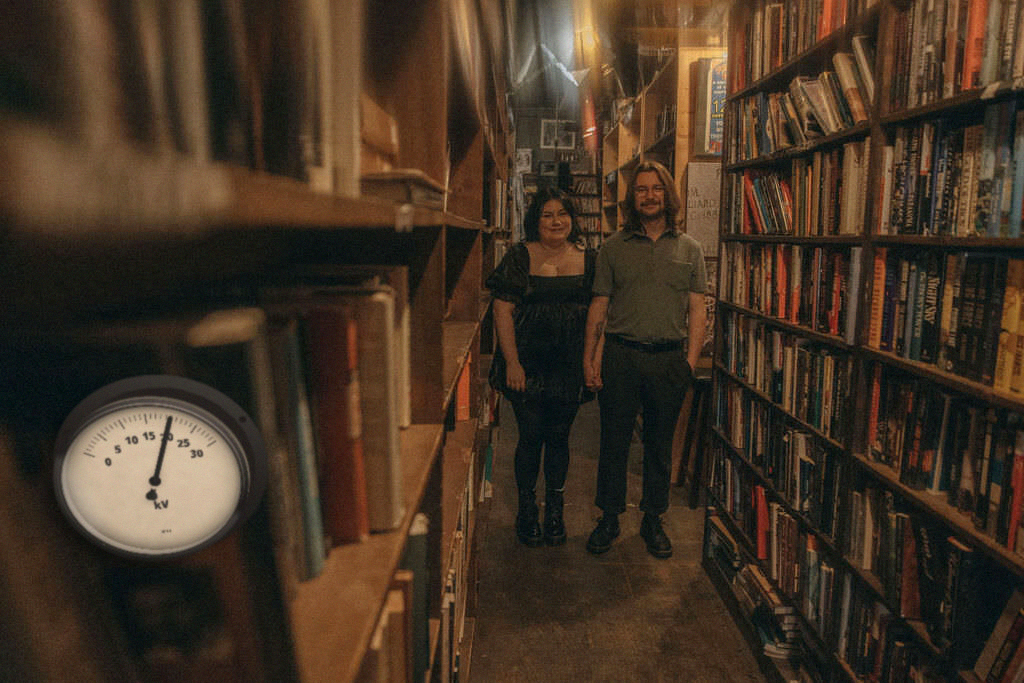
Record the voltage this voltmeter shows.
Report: 20 kV
